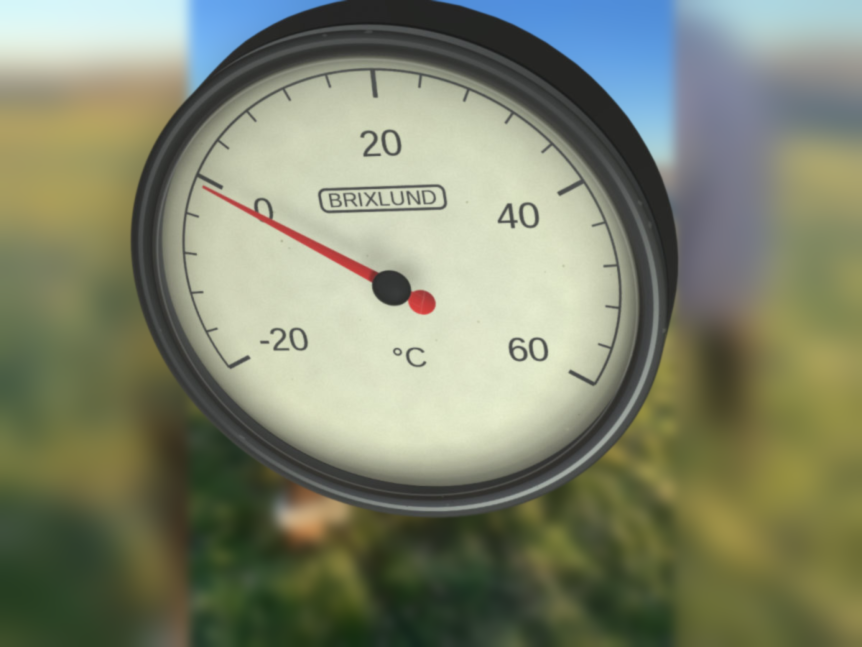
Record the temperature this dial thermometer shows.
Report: 0 °C
